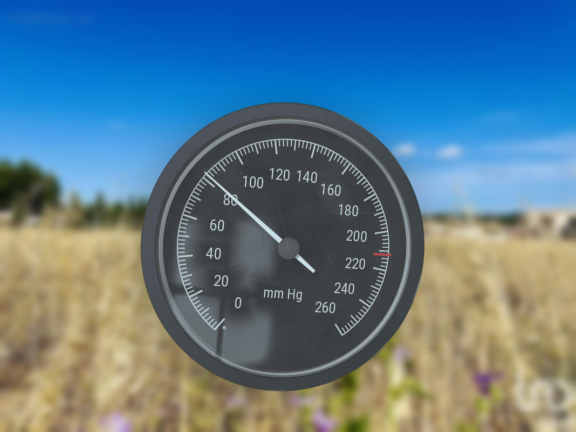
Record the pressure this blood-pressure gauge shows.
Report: 82 mmHg
